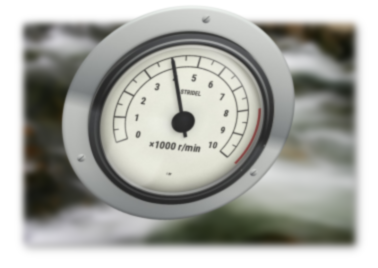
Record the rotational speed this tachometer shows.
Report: 4000 rpm
